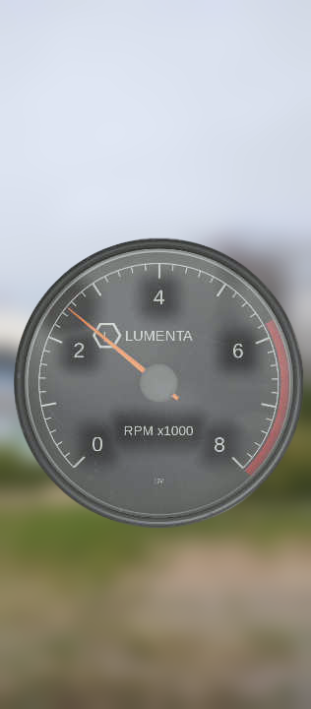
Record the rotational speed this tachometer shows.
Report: 2500 rpm
